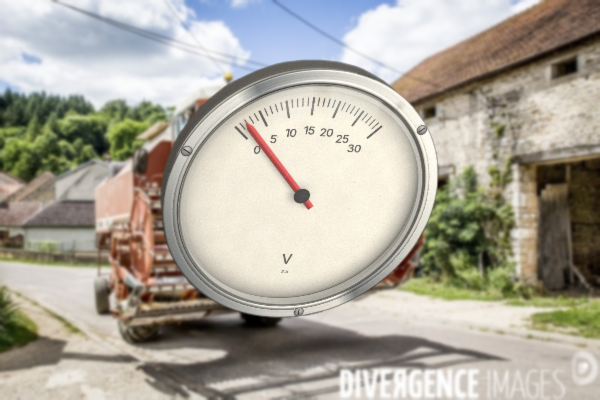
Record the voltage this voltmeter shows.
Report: 2 V
